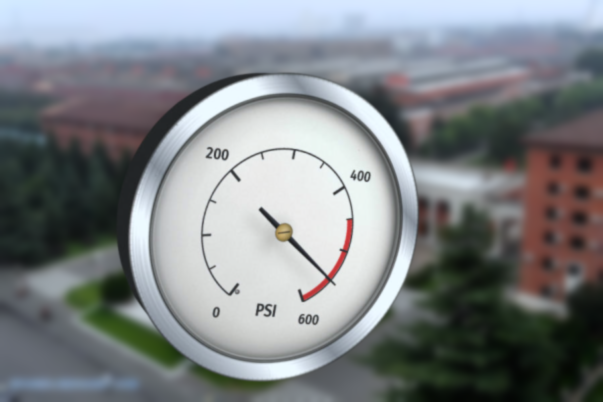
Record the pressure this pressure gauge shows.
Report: 550 psi
